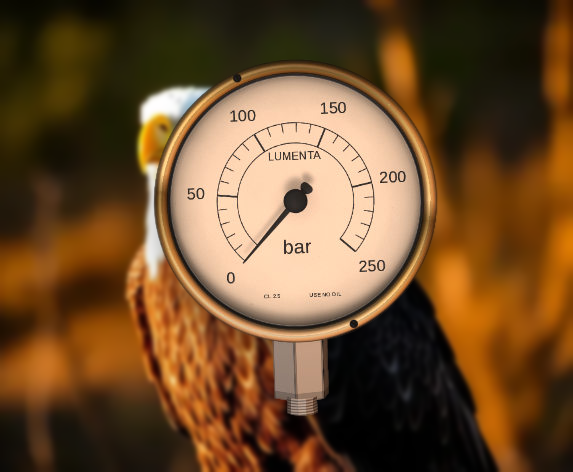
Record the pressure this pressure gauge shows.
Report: 0 bar
